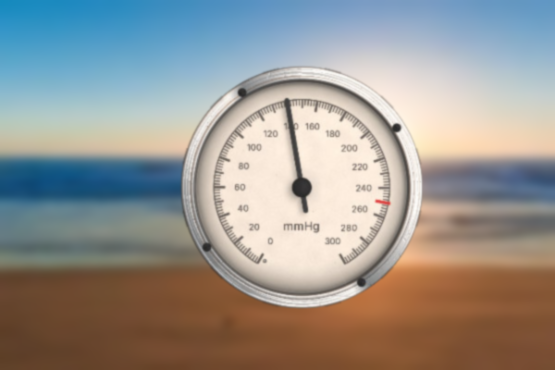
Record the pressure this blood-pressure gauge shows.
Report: 140 mmHg
